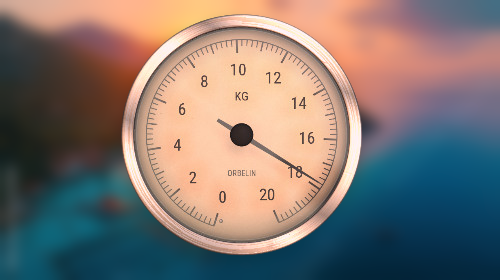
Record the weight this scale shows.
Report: 17.8 kg
